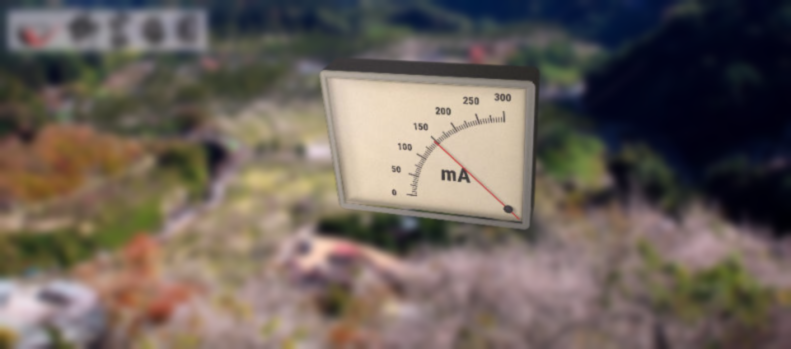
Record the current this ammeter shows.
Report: 150 mA
